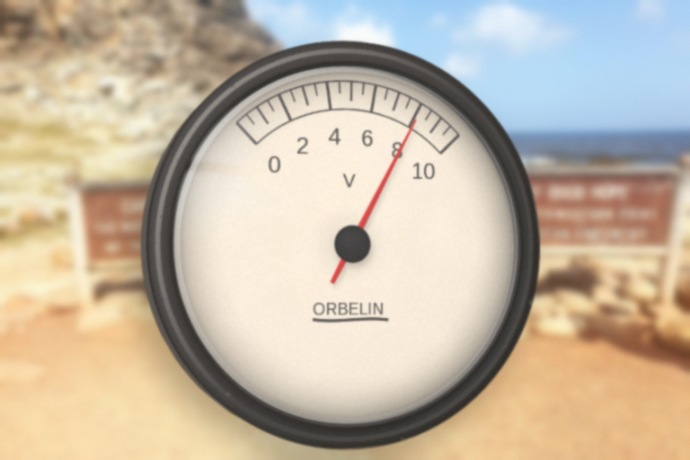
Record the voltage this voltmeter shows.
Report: 8 V
